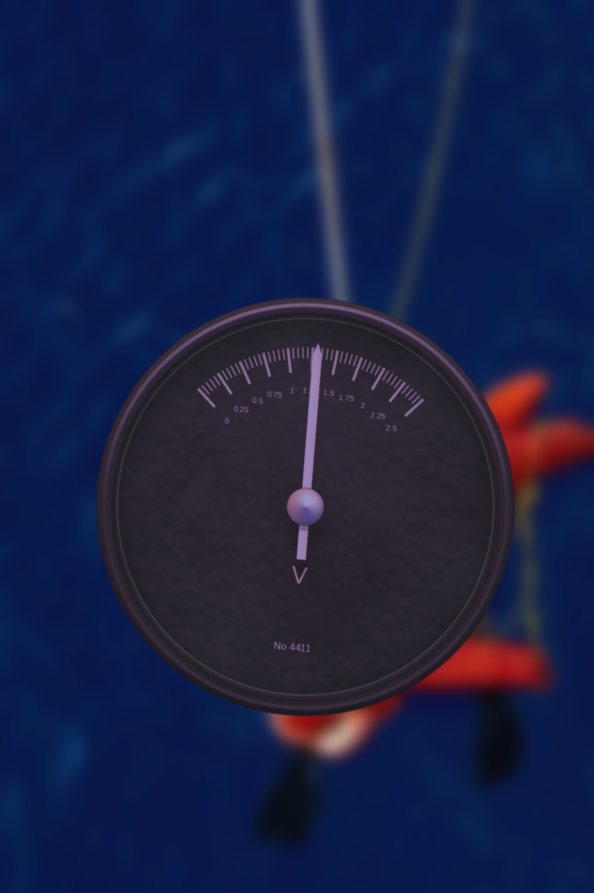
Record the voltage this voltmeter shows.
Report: 1.3 V
